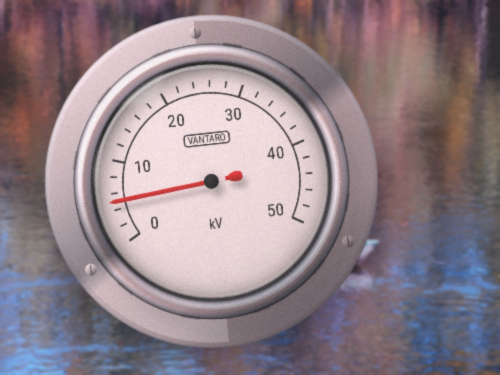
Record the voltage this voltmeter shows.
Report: 5 kV
